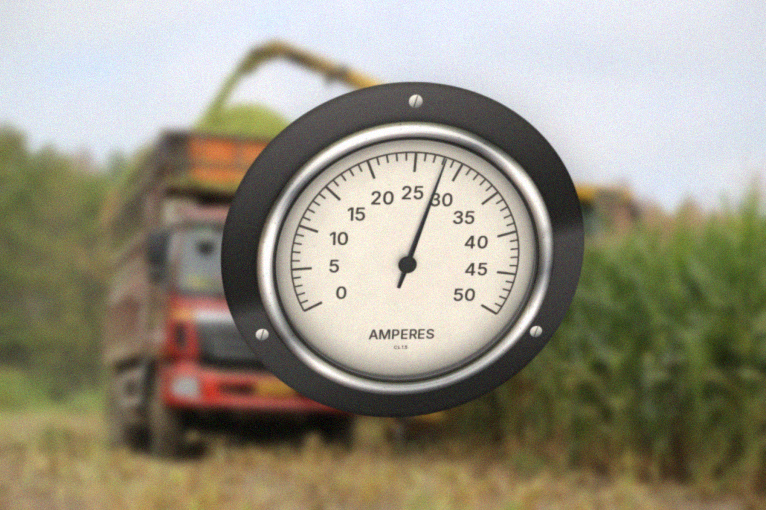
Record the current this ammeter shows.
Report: 28 A
